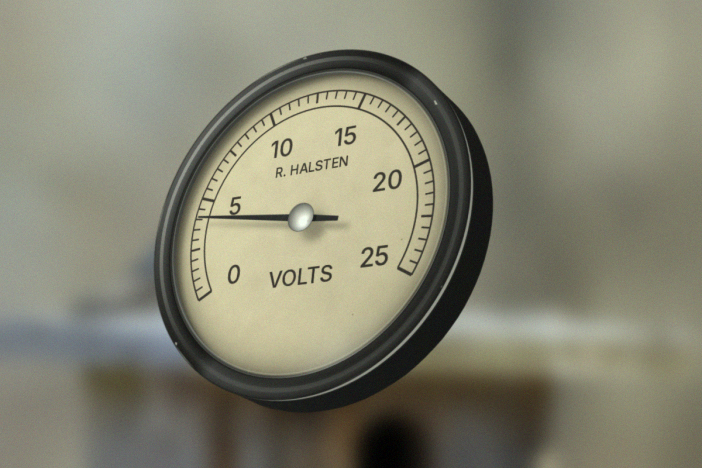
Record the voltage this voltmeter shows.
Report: 4 V
